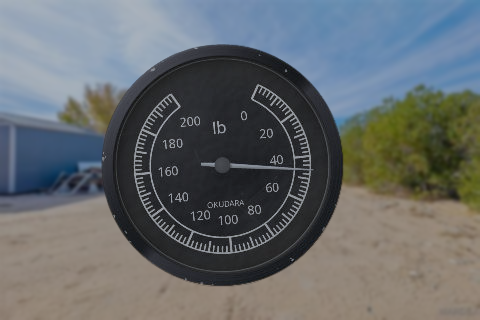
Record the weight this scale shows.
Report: 46 lb
